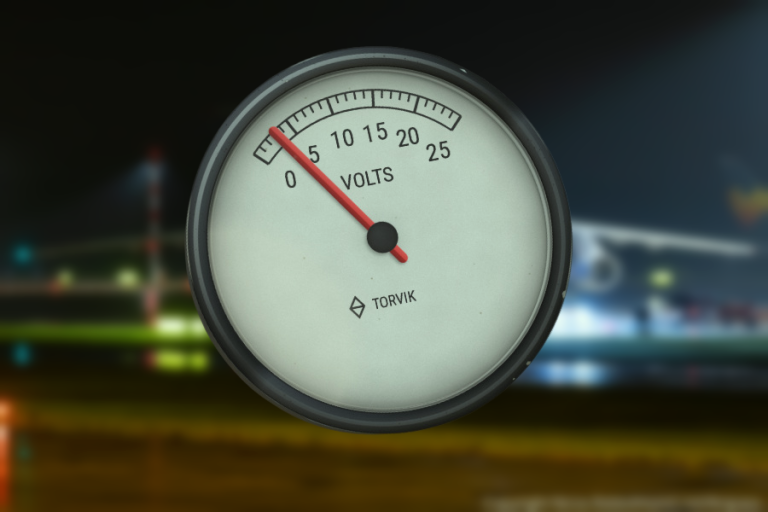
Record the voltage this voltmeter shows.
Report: 3 V
